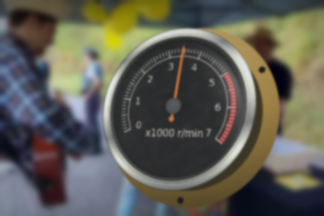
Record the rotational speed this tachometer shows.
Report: 3500 rpm
